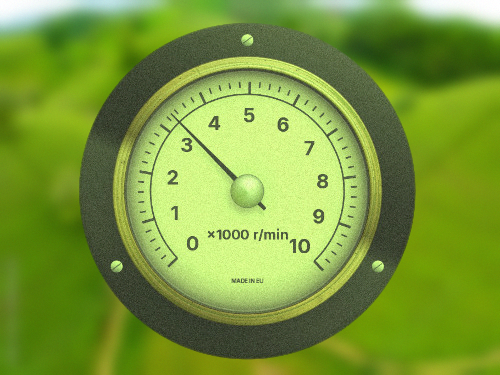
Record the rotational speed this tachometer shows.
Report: 3300 rpm
